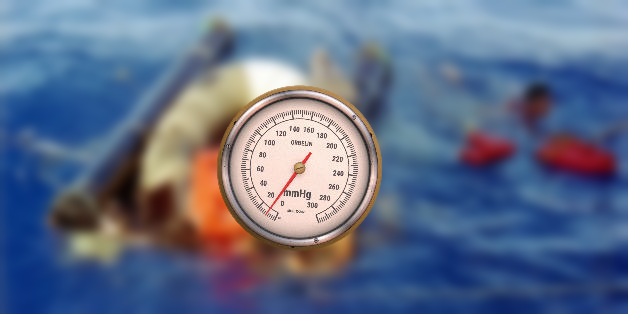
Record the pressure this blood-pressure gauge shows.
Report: 10 mmHg
